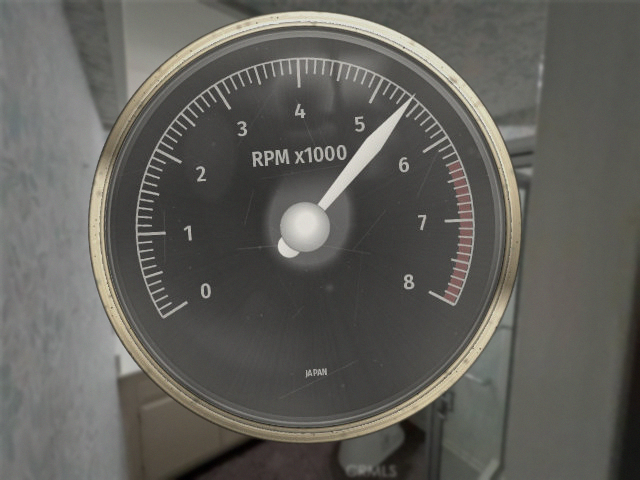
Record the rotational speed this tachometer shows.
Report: 5400 rpm
